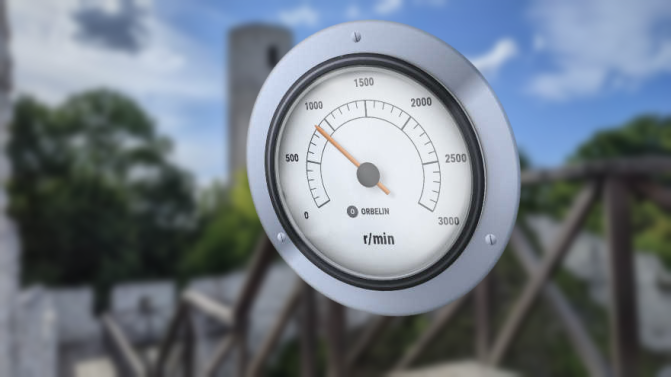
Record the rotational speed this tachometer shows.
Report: 900 rpm
